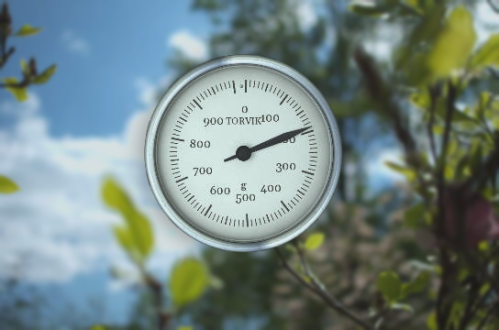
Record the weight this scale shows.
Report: 190 g
